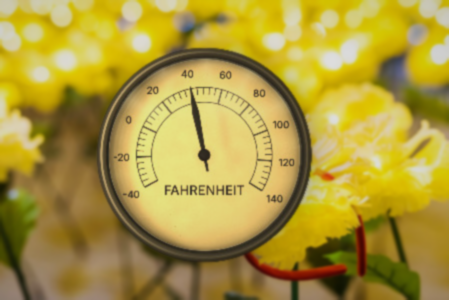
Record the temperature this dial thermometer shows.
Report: 40 °F
